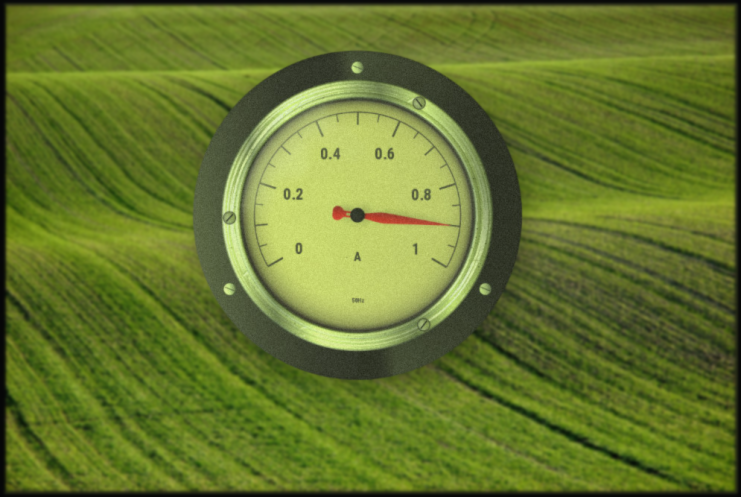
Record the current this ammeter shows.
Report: 0.9 A
